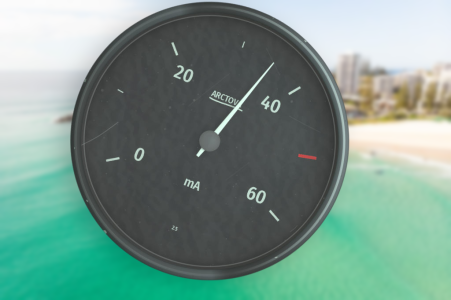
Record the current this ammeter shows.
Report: 35 mA
